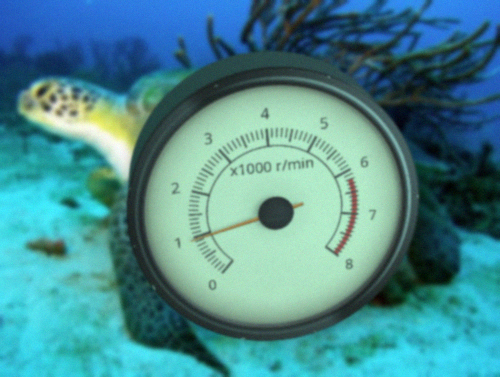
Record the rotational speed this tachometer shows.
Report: 1000 rpm
